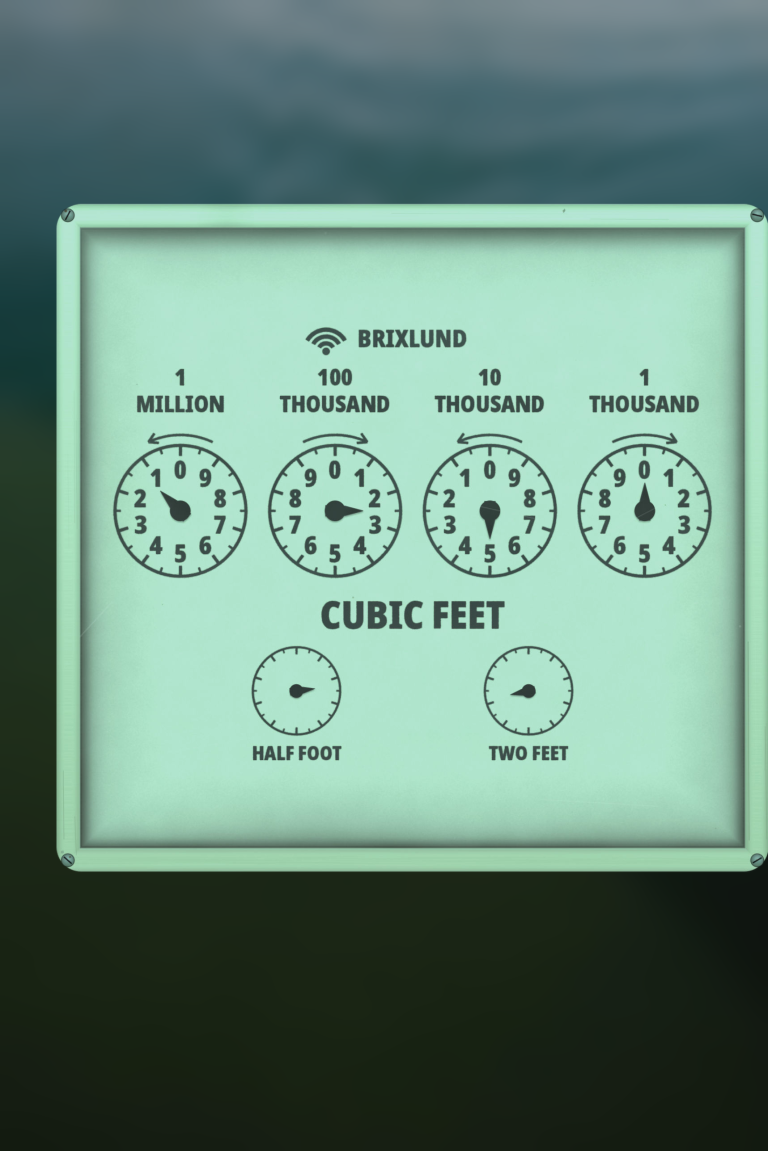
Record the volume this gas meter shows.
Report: 125000 ft³
